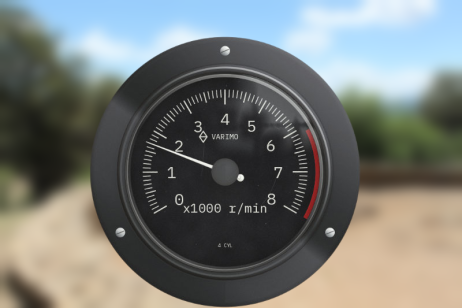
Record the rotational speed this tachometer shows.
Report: 1700 rpm
